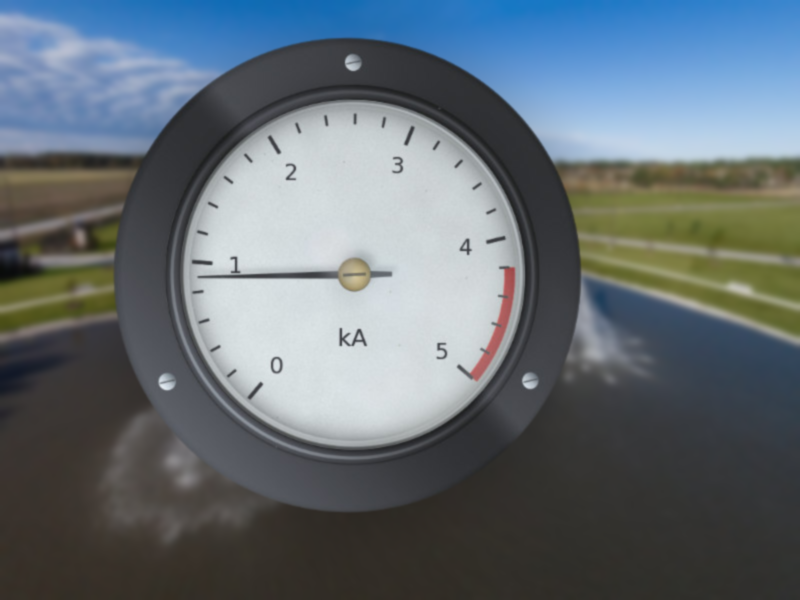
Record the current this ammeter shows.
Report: 0.9 kA
